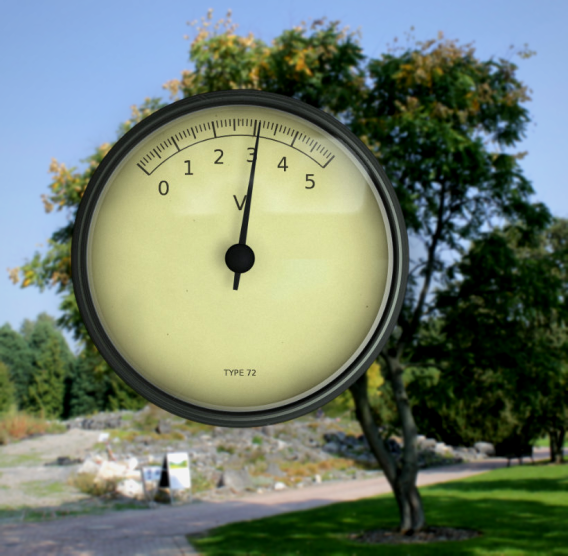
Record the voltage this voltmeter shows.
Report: 3.1 V
